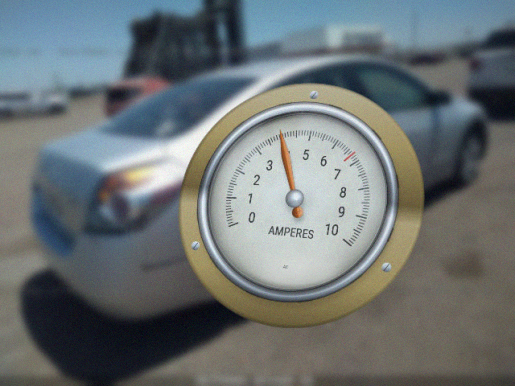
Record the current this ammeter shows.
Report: 4 A
